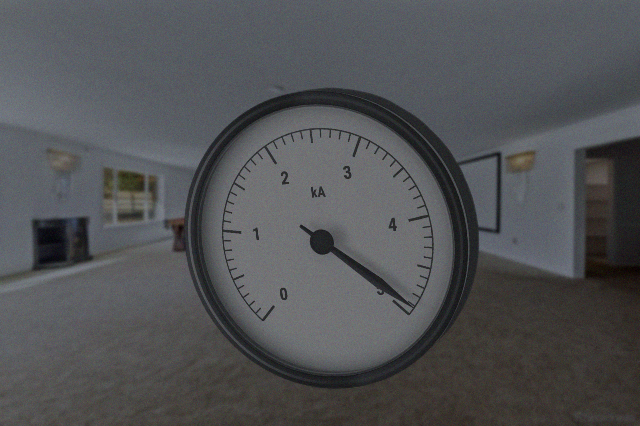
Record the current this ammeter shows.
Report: 4.9 kA
